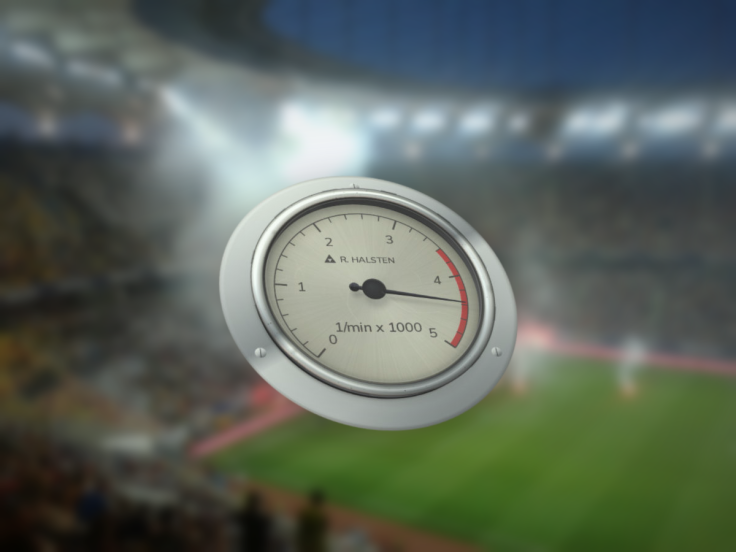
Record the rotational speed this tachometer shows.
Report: 4400 rpm
